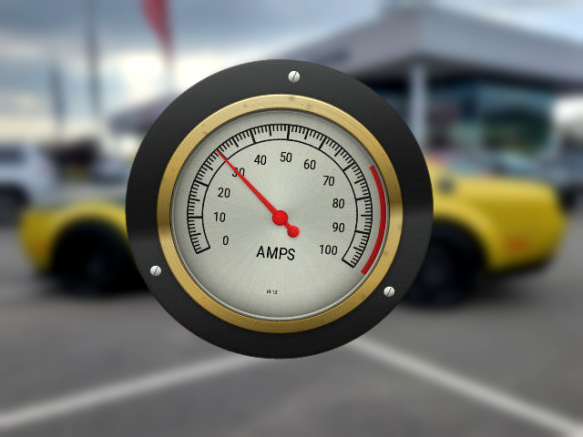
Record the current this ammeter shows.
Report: 30 A
